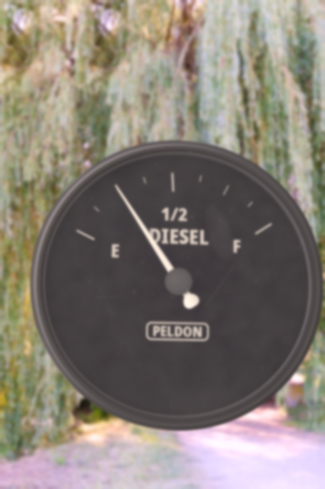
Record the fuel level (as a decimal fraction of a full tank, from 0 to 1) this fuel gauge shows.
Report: 0.25
